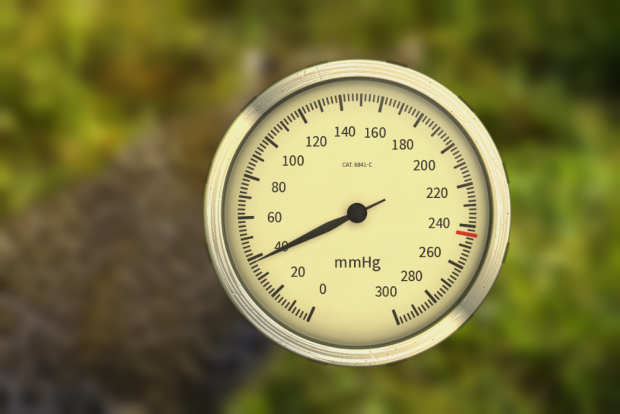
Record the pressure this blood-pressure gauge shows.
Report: 38 mmHg
